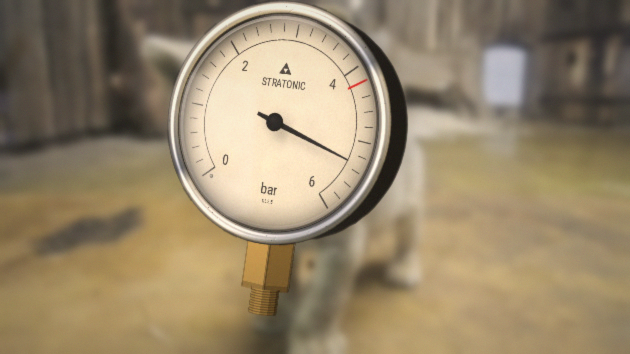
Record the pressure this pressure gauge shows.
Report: 5.3 bar
